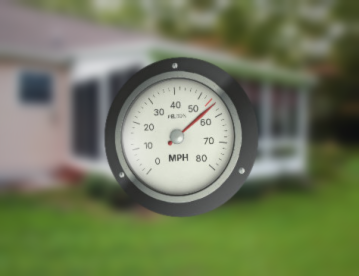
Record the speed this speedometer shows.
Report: 56 mph
